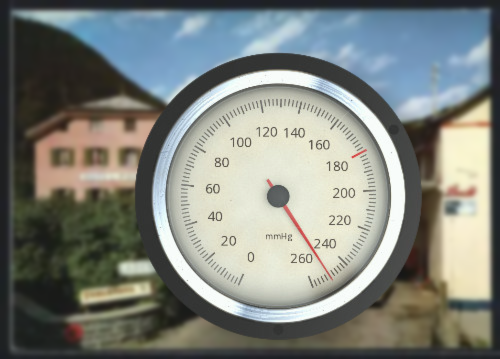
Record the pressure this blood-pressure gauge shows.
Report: 250 mmHg
